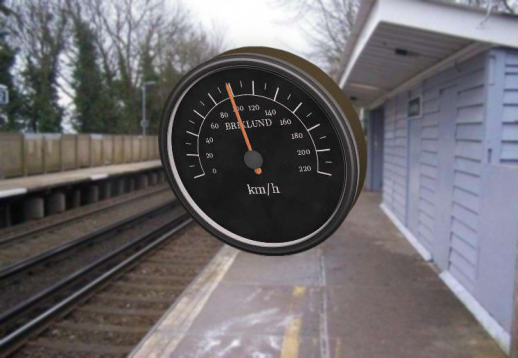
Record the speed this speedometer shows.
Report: 100 km/h
